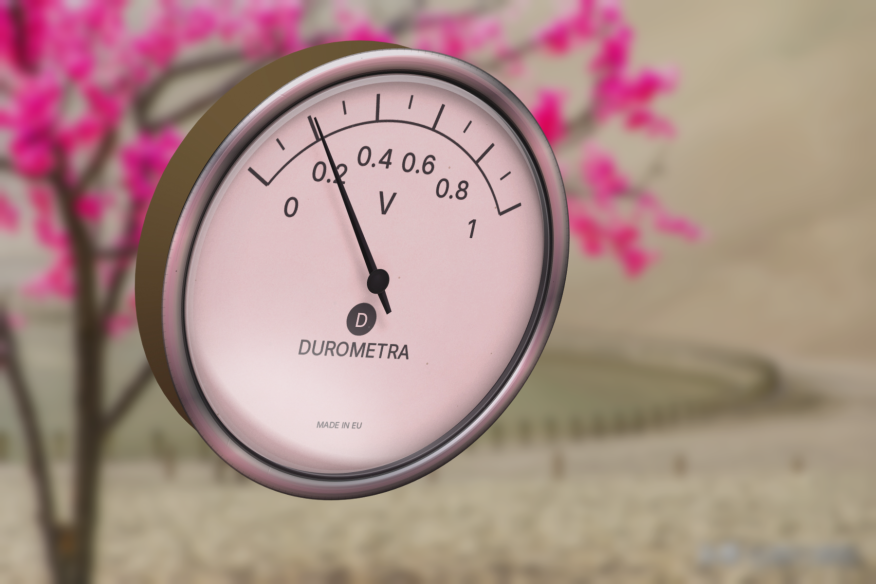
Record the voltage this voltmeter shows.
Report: 0.2 V
